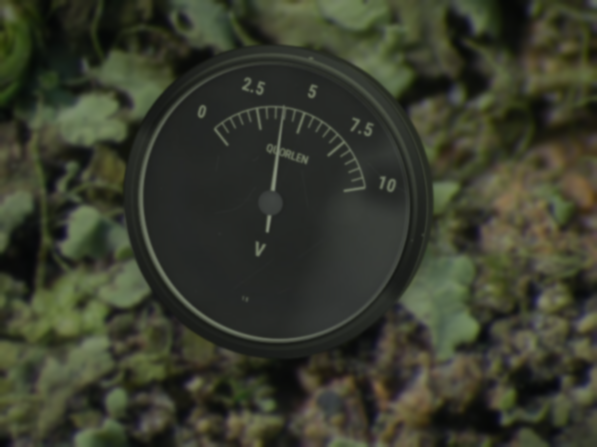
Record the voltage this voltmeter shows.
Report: 4 V
